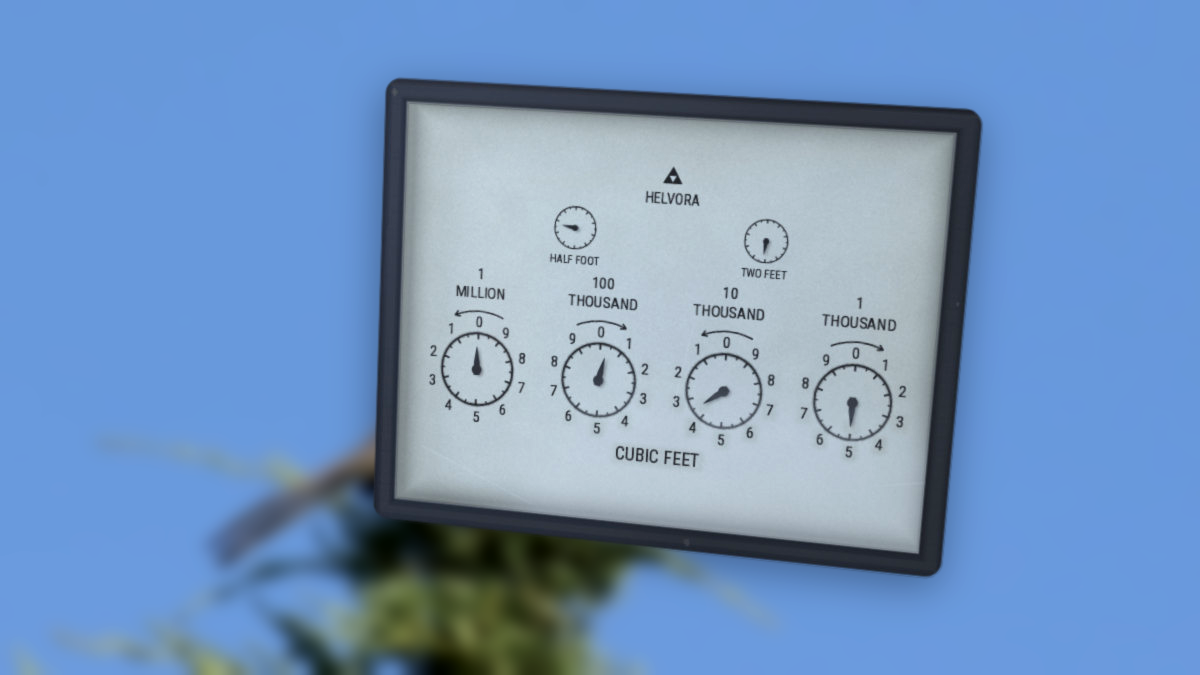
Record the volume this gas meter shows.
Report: 3500 ft³
